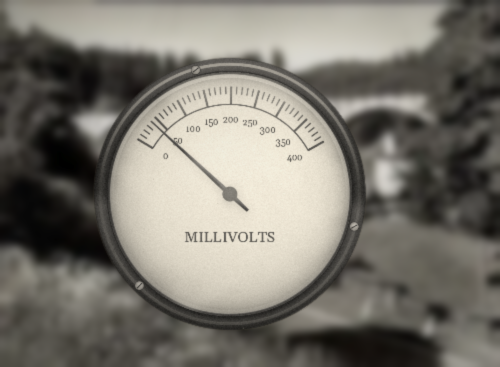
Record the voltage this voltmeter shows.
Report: 40 mV
